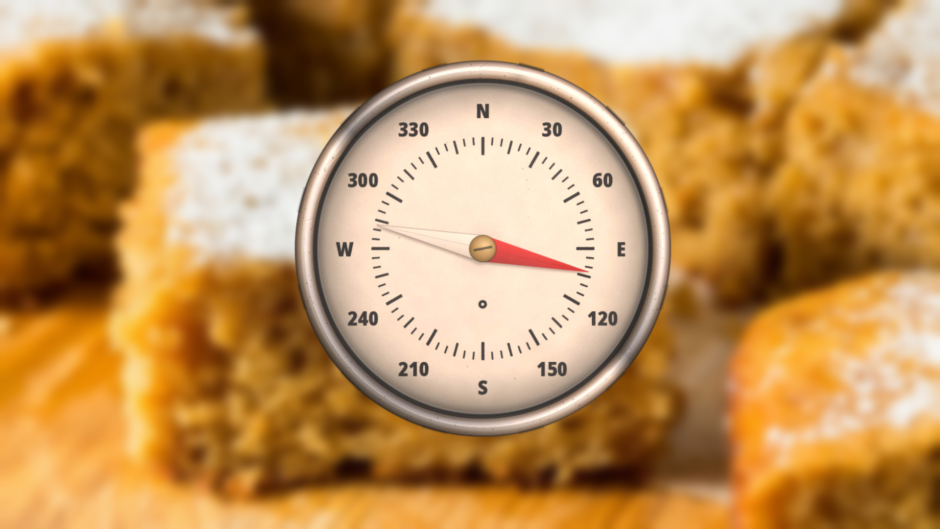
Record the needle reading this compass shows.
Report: 102.5 °
